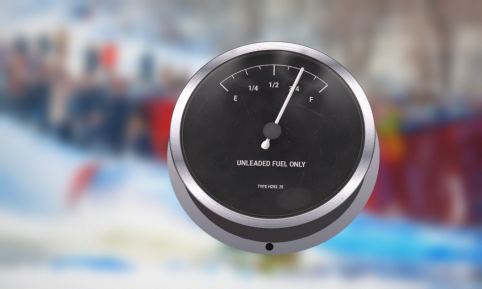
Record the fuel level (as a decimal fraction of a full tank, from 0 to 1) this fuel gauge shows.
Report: 0.75
